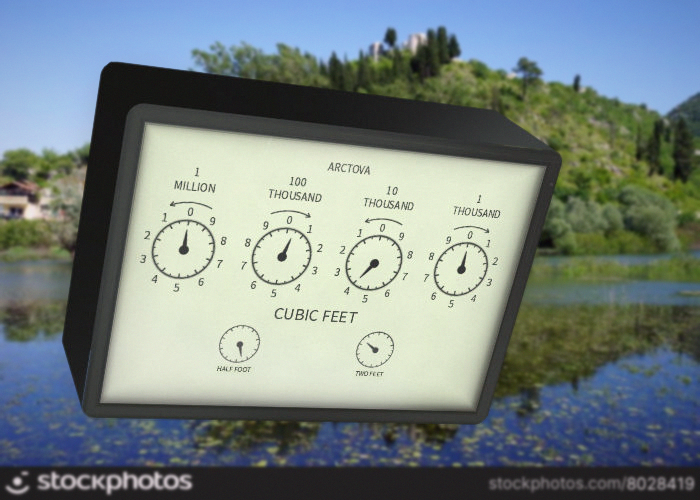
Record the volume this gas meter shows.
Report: 4000 ft³
